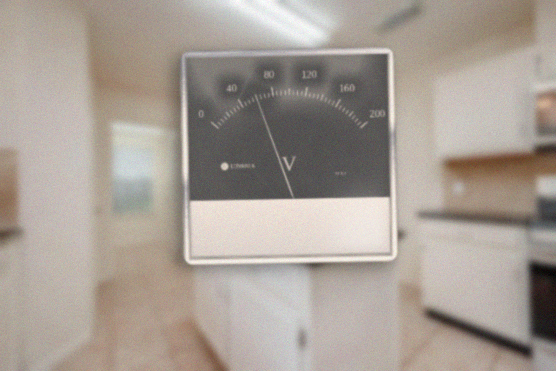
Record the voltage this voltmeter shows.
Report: 60 V
